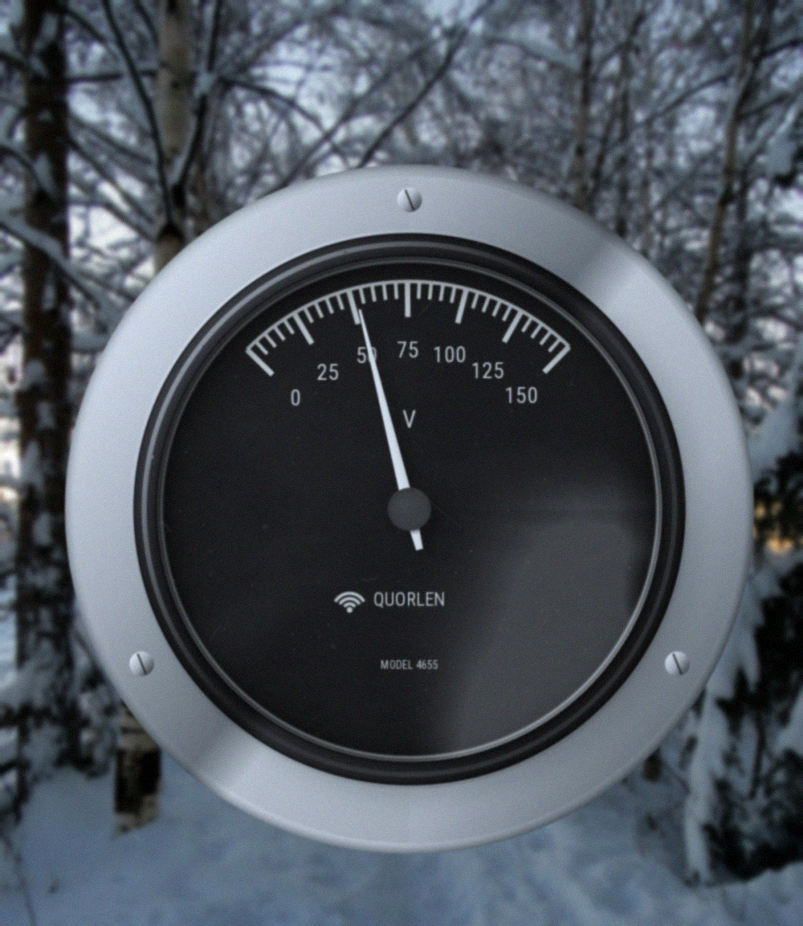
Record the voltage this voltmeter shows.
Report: 52.5 V
